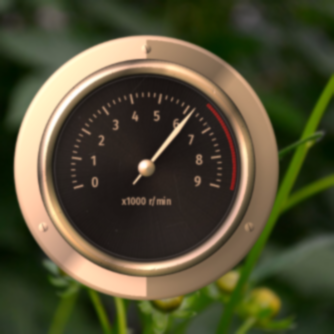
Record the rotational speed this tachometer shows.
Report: 6200 rpm
